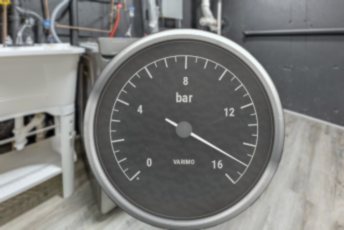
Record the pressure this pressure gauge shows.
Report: 15 bar
